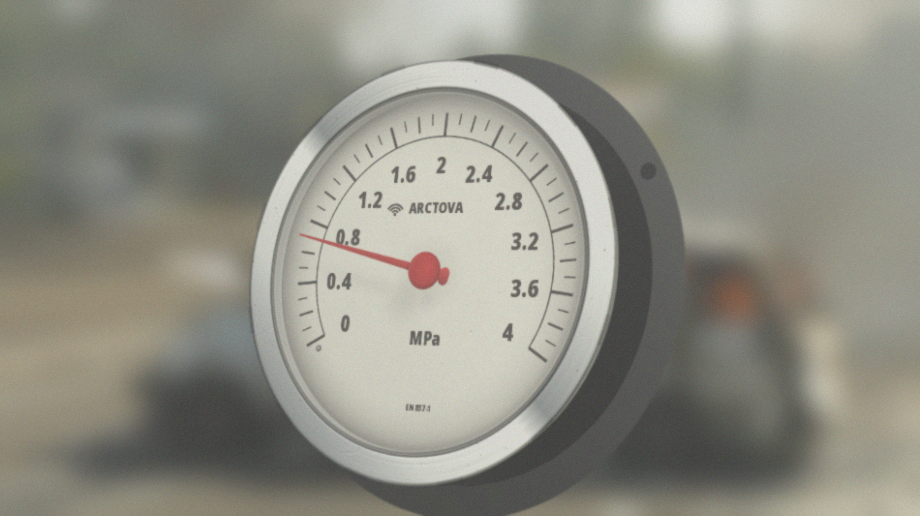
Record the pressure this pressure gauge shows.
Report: 0.7 MPa
